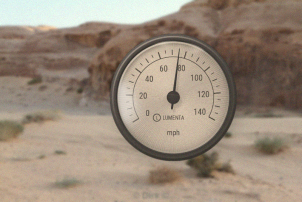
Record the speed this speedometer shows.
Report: 75 mph
